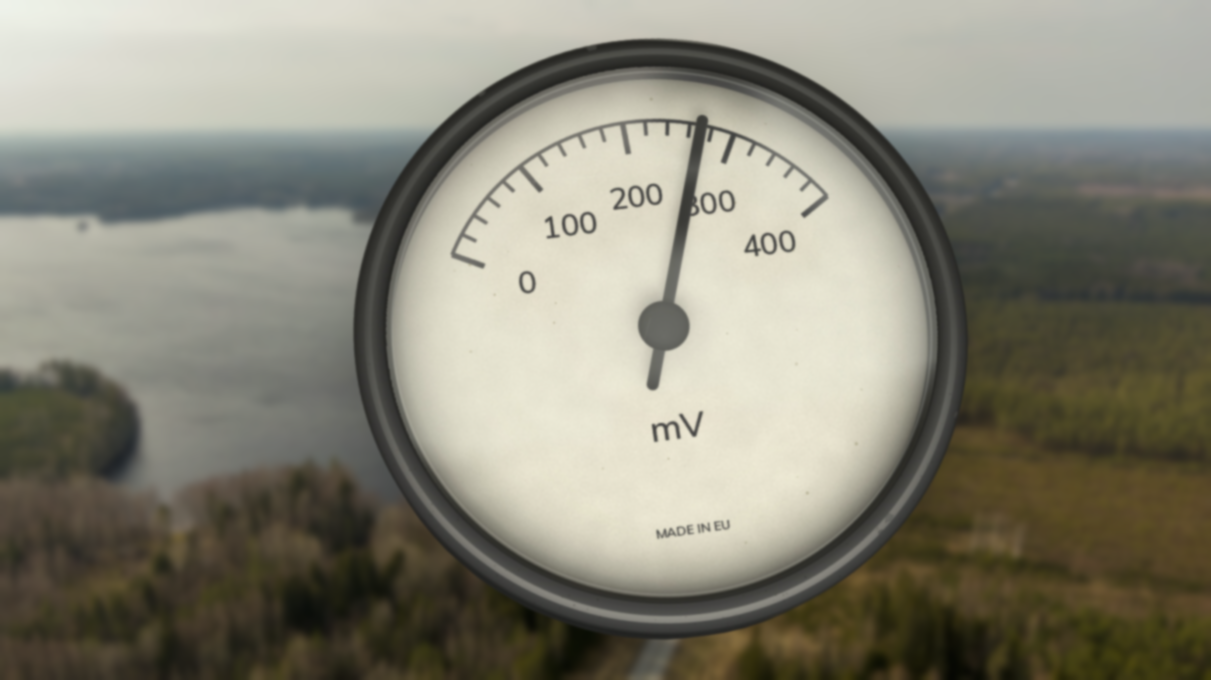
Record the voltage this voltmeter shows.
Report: 270 mV
